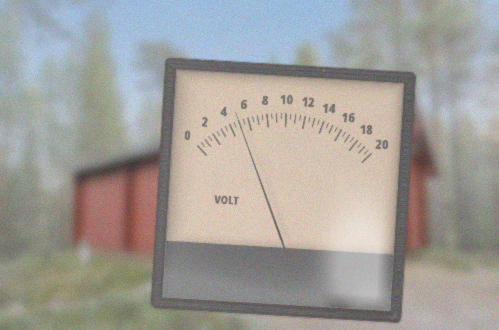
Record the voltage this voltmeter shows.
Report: 5 V
